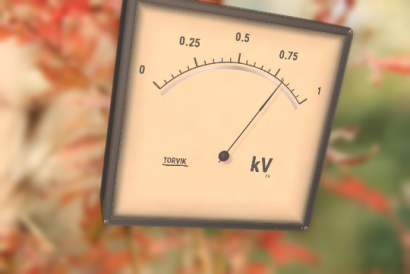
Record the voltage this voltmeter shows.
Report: 0.8 kV
